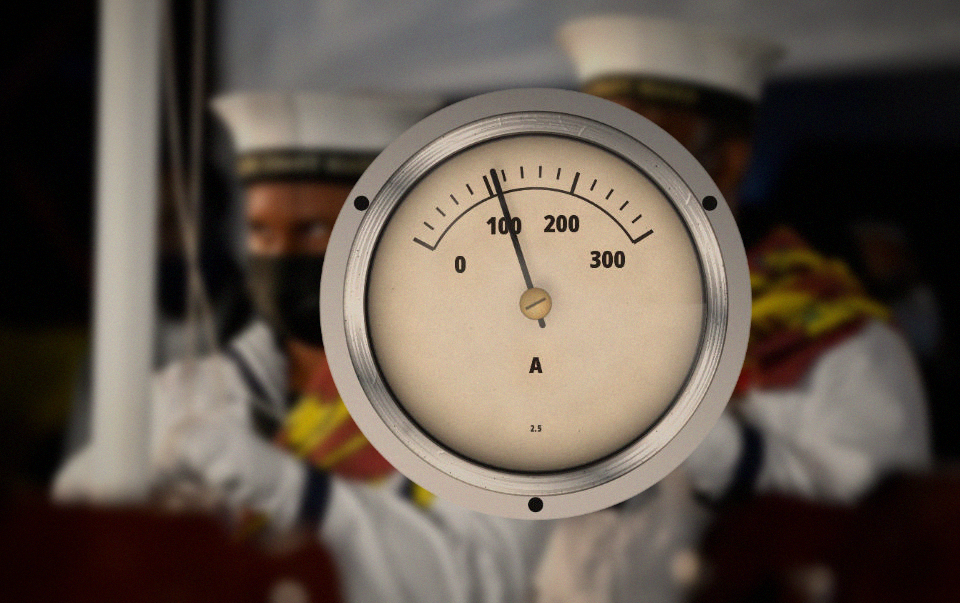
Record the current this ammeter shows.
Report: 110 A
